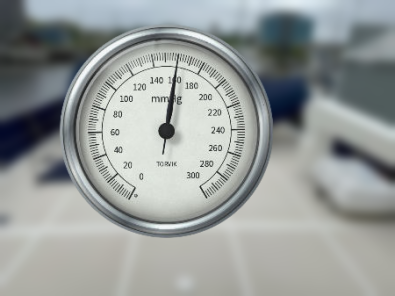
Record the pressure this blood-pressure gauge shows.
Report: 160 mmHg
